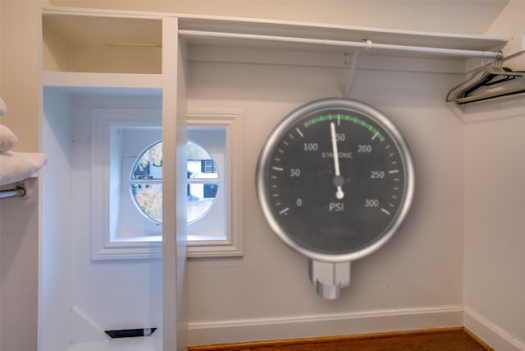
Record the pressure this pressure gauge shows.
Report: 140 psi
